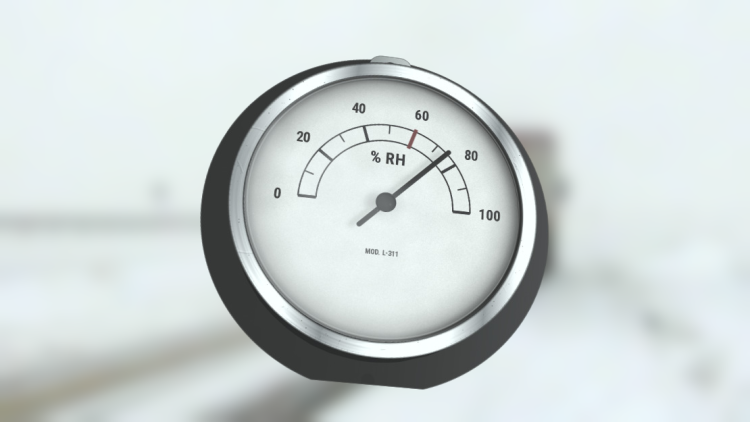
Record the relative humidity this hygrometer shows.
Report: 75 %
